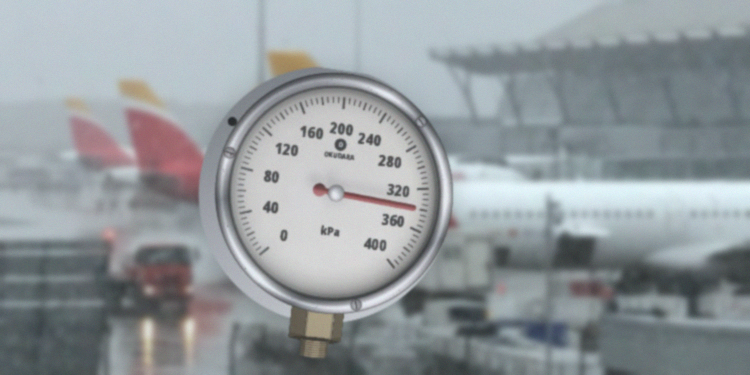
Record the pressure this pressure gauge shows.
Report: 340 kPa
